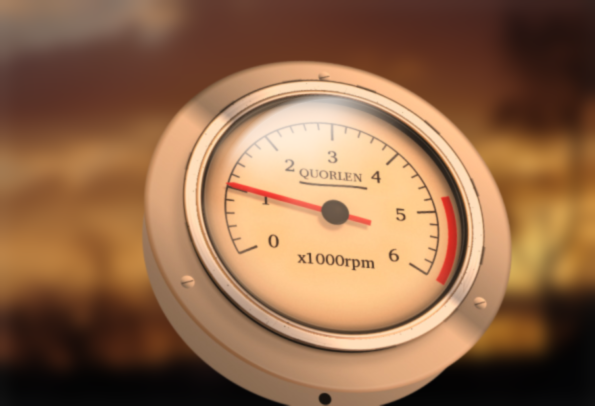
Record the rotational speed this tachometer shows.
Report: 1000 rpm
